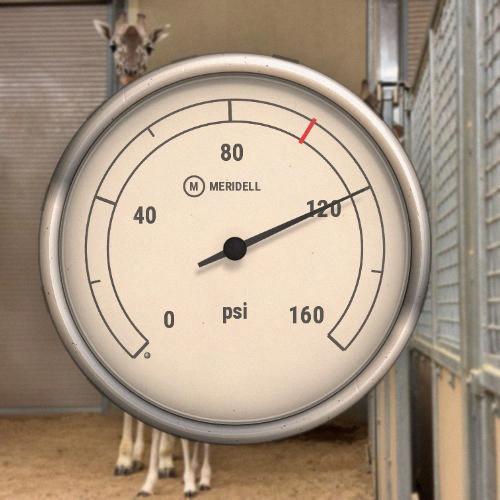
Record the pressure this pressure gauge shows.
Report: 120 psi
